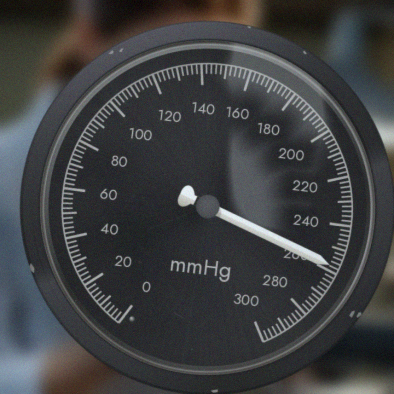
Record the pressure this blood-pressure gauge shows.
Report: 258 mmHg
